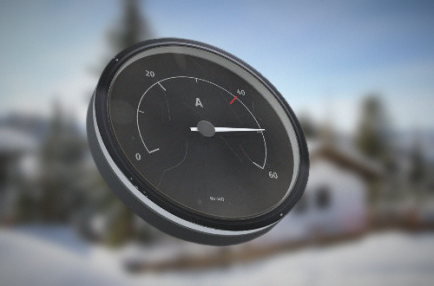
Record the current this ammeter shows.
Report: 50 A
